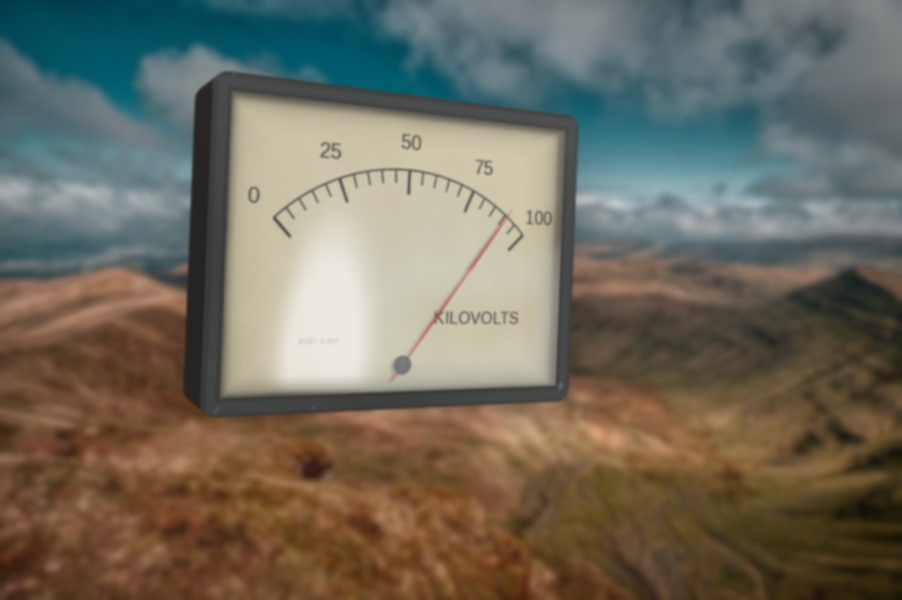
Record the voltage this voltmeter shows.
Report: 90 kV
